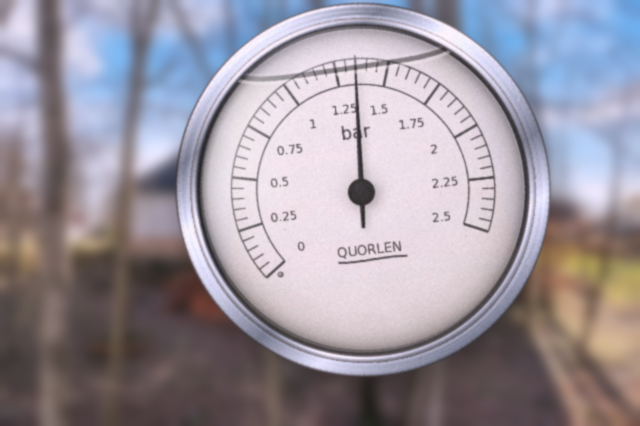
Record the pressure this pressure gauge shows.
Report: 1.35 bar
